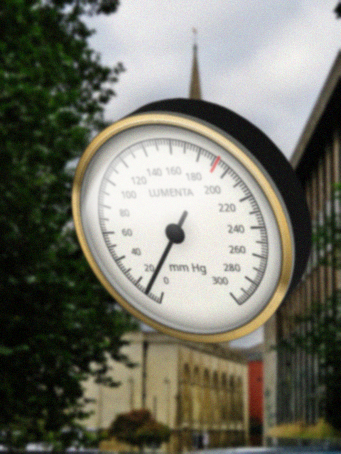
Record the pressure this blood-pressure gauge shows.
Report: 10 mmHg
